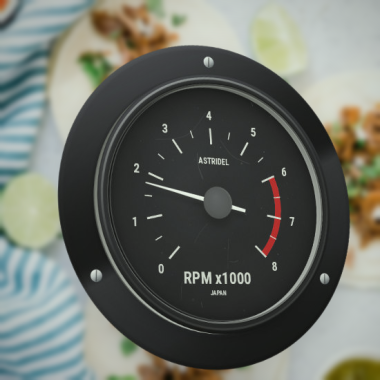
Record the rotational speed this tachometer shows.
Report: 1750 rpm
